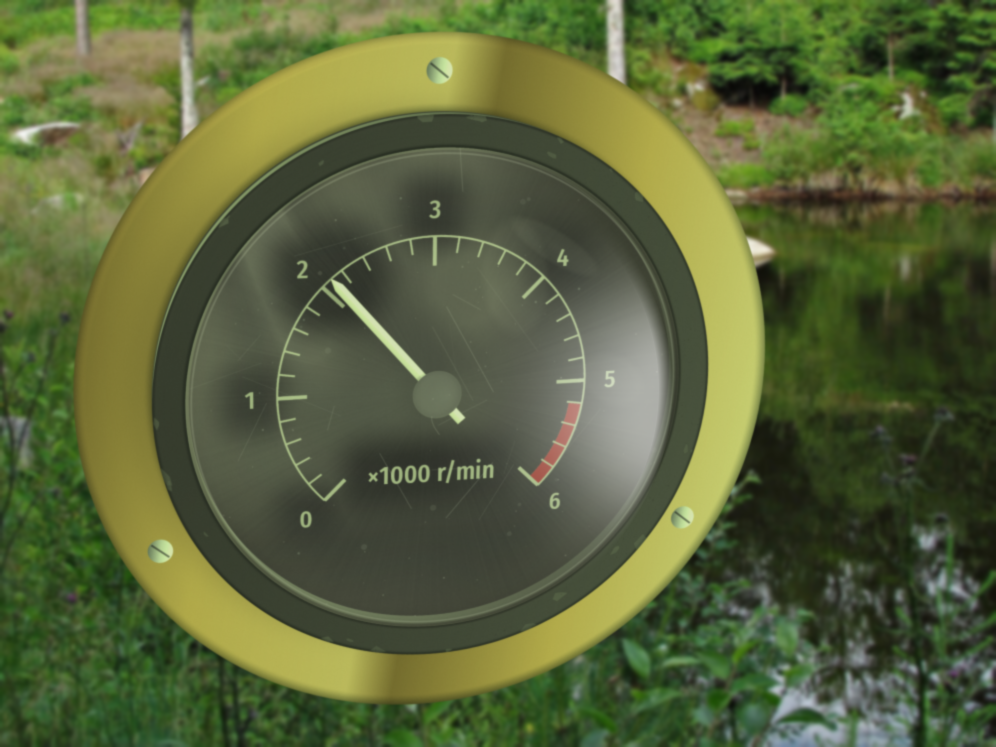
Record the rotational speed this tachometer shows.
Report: 2100 rpm
